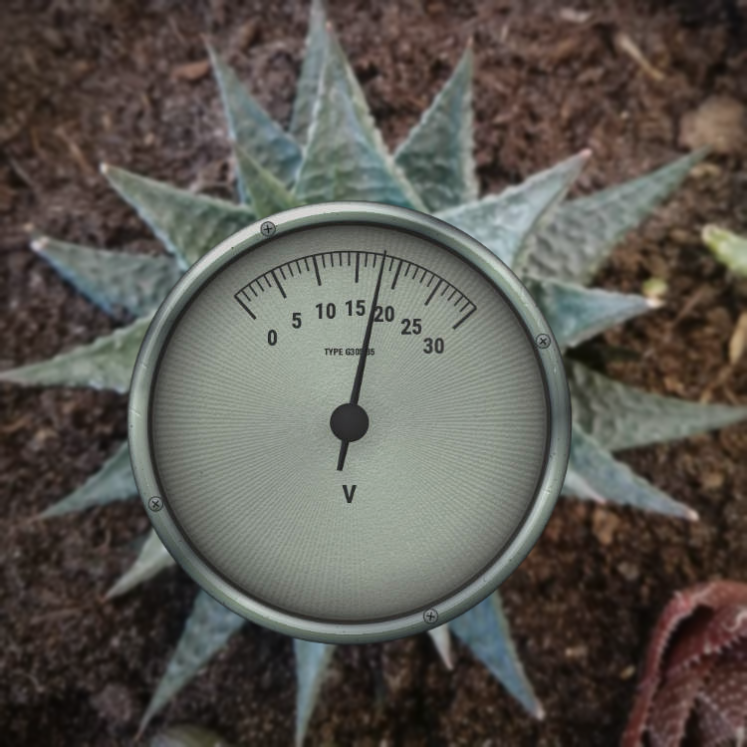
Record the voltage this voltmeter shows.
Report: 18 V
